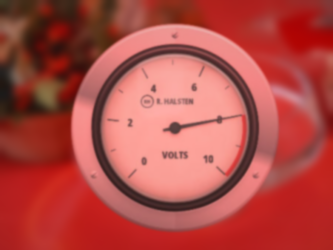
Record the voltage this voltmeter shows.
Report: 8 V
